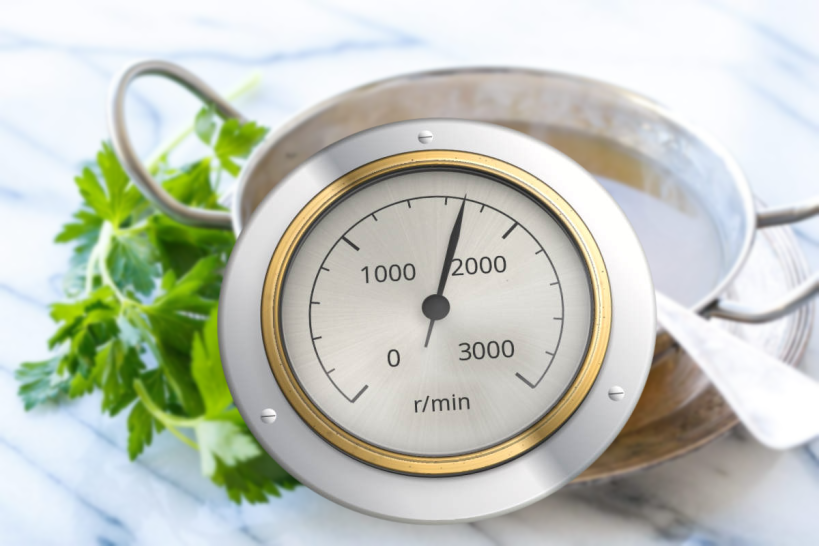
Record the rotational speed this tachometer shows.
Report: 1700 rpm
